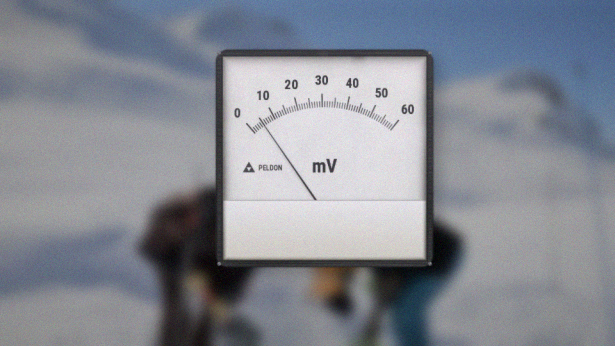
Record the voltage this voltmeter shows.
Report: 5 mV
